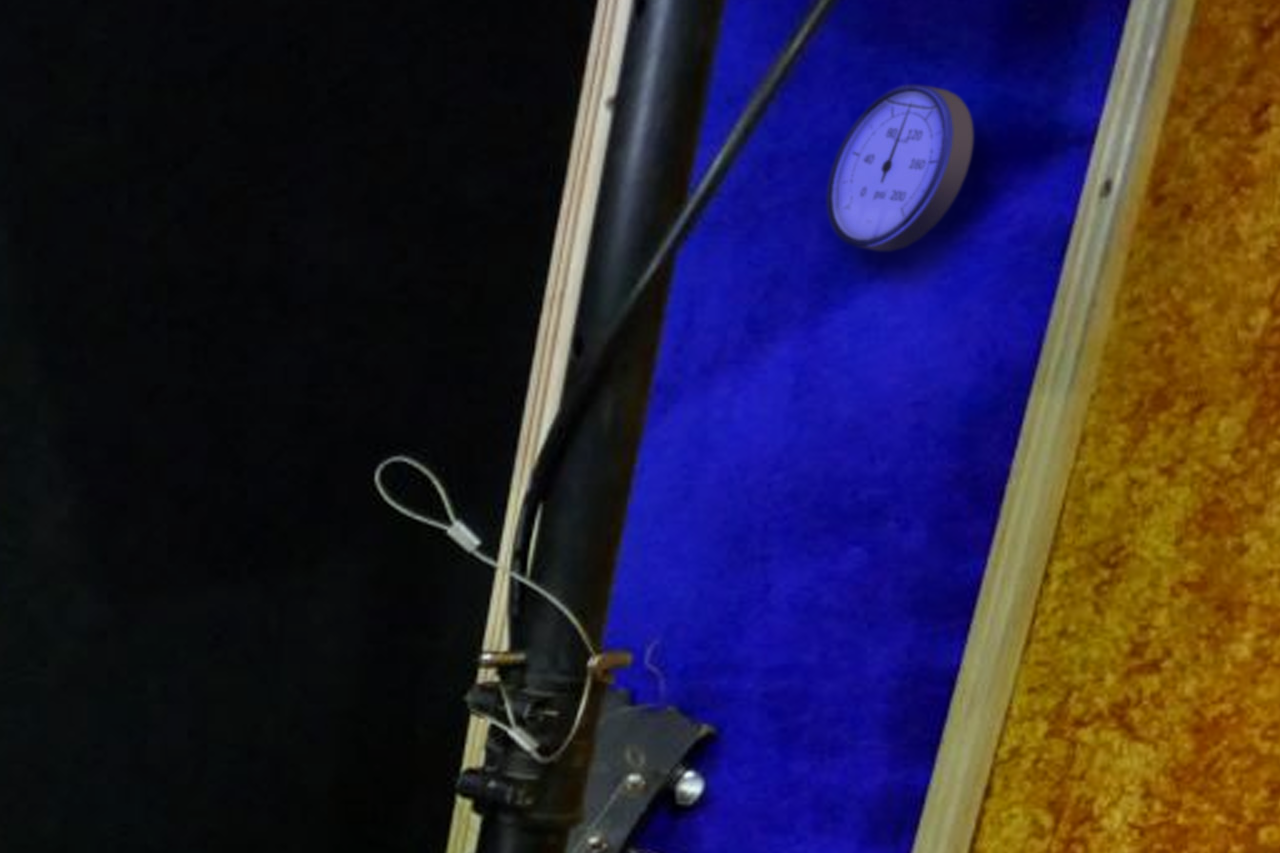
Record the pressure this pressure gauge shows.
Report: 100 psi
